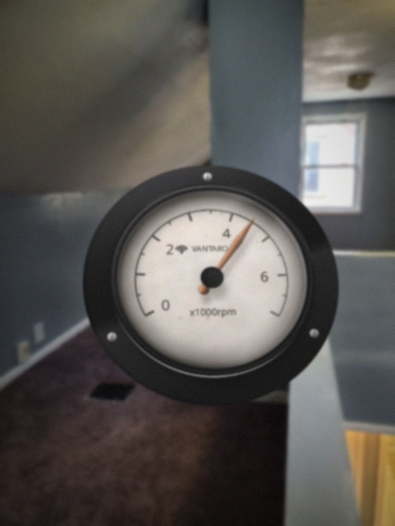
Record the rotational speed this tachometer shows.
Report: 4500 rpm
